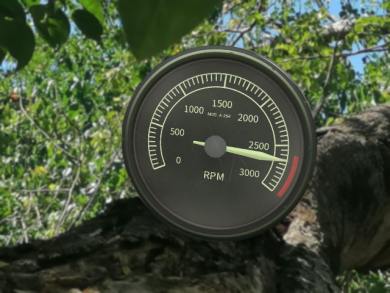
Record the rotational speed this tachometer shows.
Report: 2650 rpm
